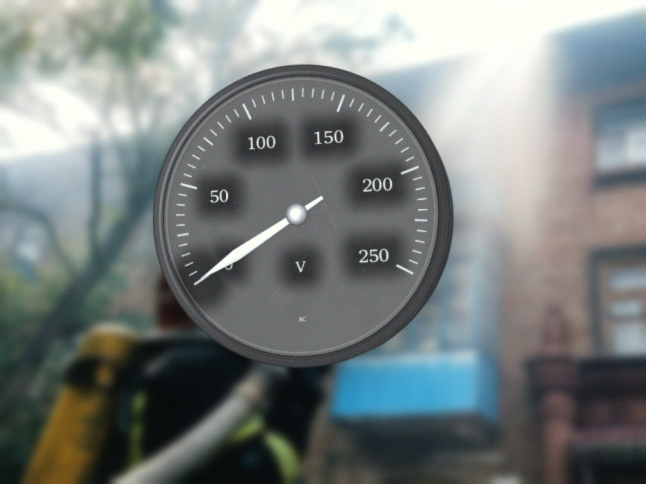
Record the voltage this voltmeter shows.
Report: 0 V
